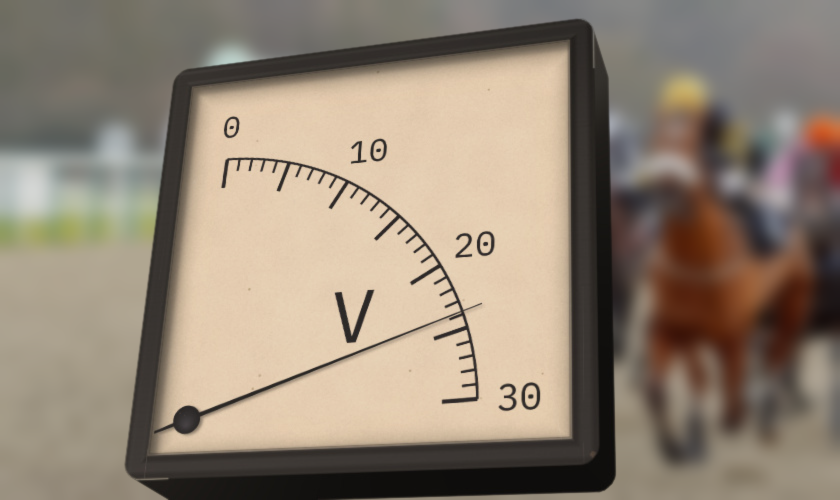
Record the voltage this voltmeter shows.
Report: 24 V
